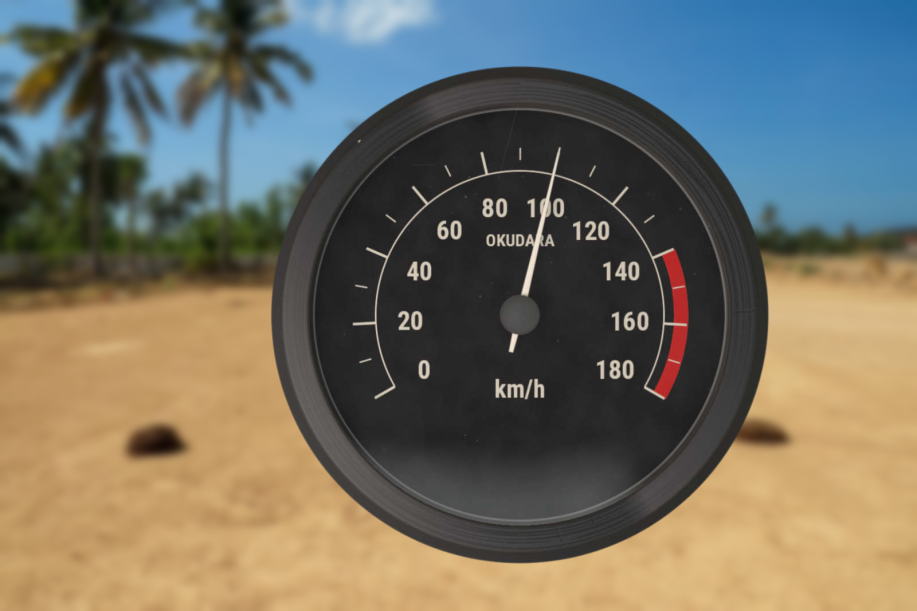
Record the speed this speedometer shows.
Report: 100 km/h
